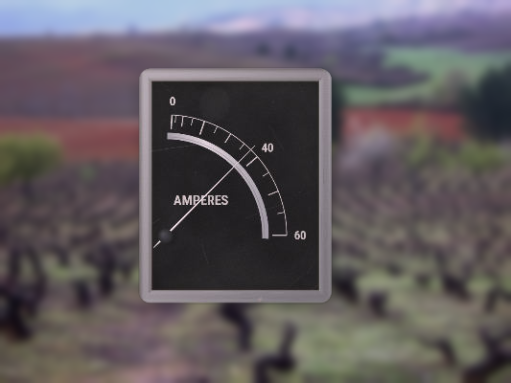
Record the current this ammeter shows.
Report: 37.5 A
